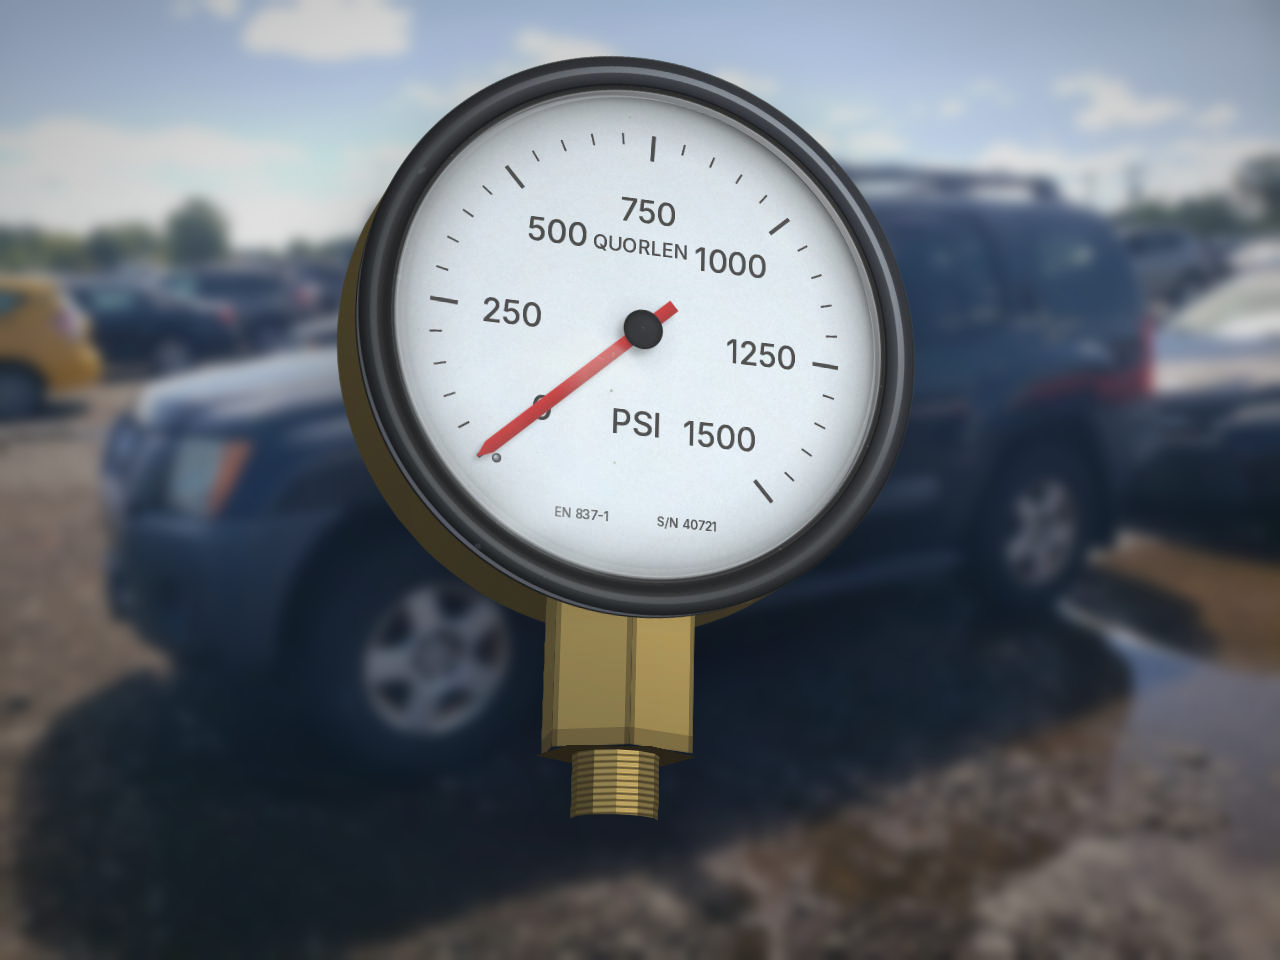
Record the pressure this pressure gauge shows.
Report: 0 psi
